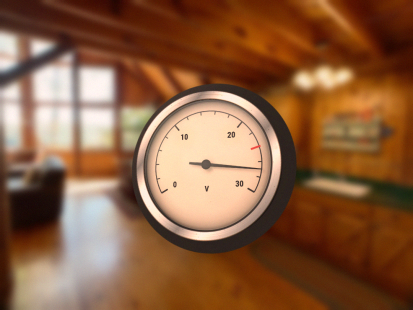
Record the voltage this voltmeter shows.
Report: 27 V
